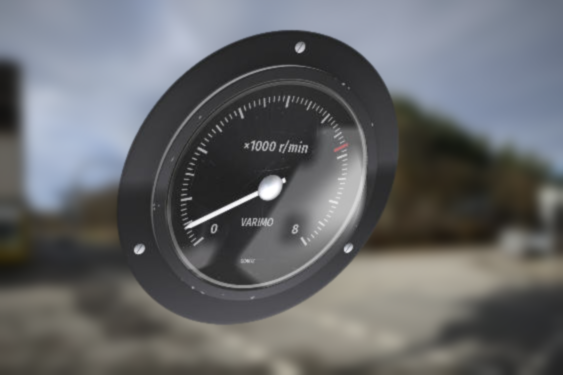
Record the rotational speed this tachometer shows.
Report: 500 rpm
